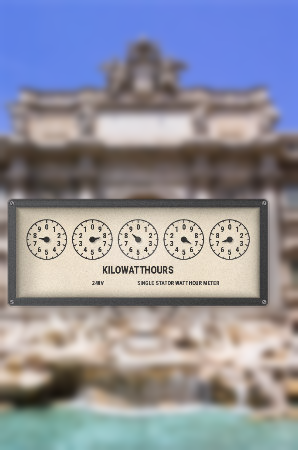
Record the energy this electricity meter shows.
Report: 77867 kWh
